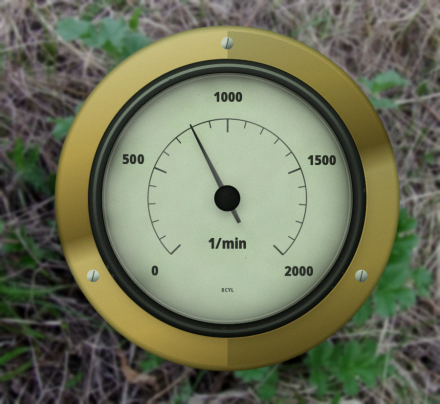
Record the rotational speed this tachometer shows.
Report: 800 rpm
